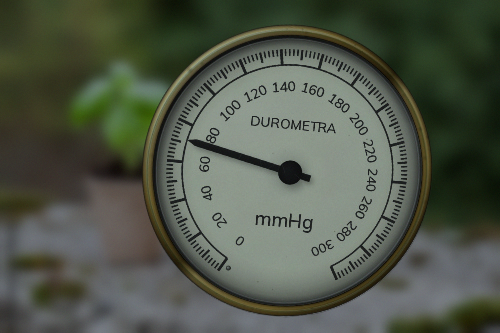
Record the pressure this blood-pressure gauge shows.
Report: 72 mmHg
